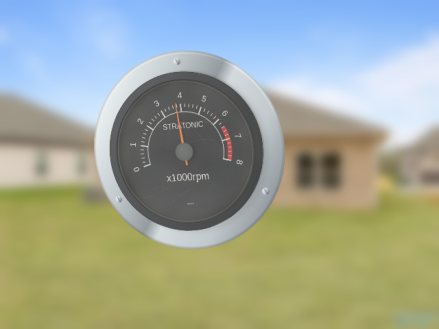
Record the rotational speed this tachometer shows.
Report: 3800 rpm
